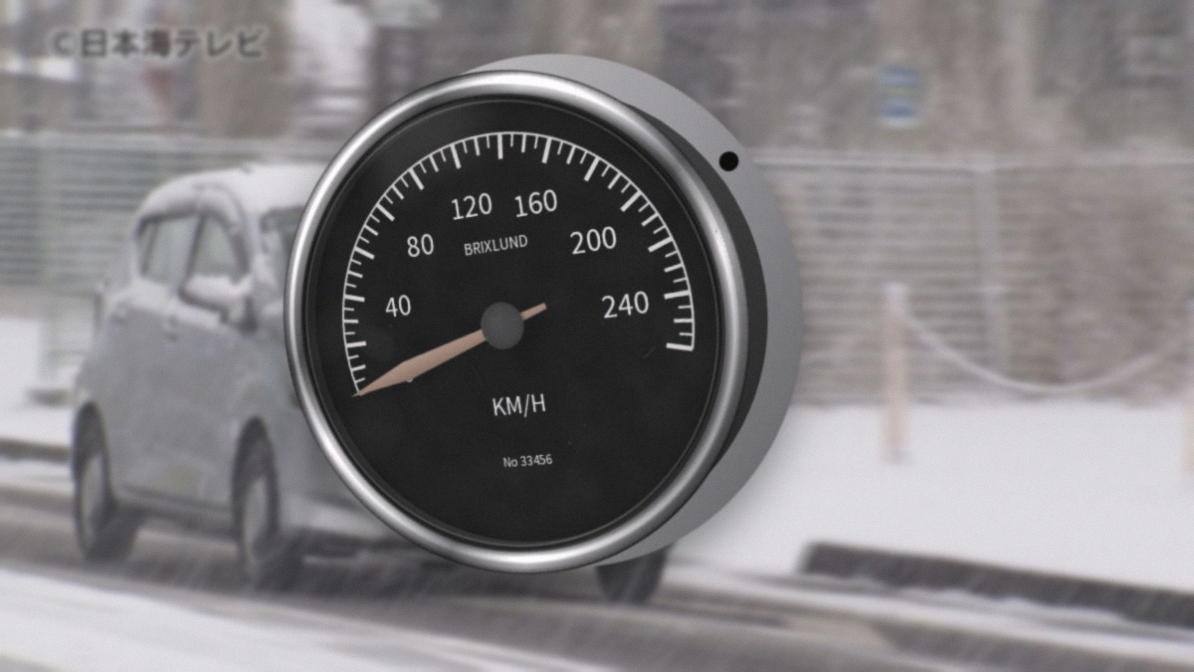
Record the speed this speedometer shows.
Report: 0 km/h
